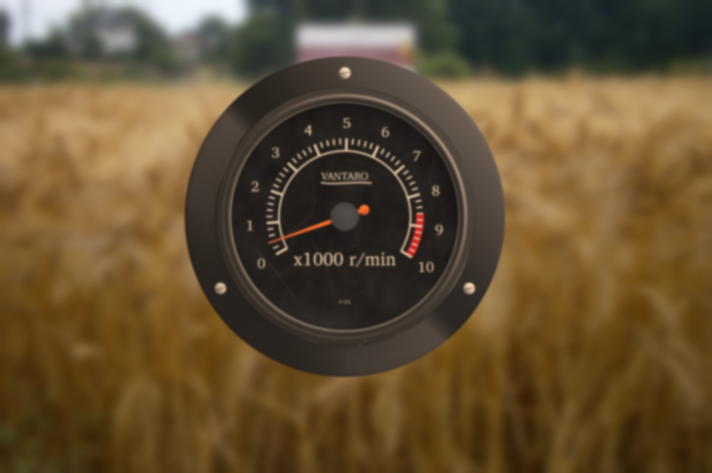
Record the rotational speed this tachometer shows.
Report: 400 rpm
